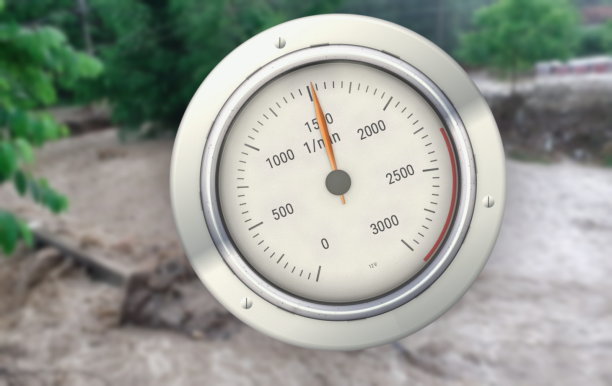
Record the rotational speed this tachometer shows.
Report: 1525 rpm
